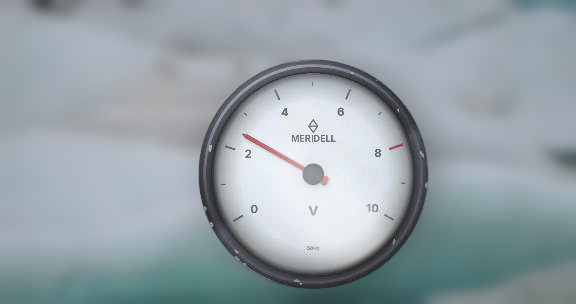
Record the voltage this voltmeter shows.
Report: 2.5 V
